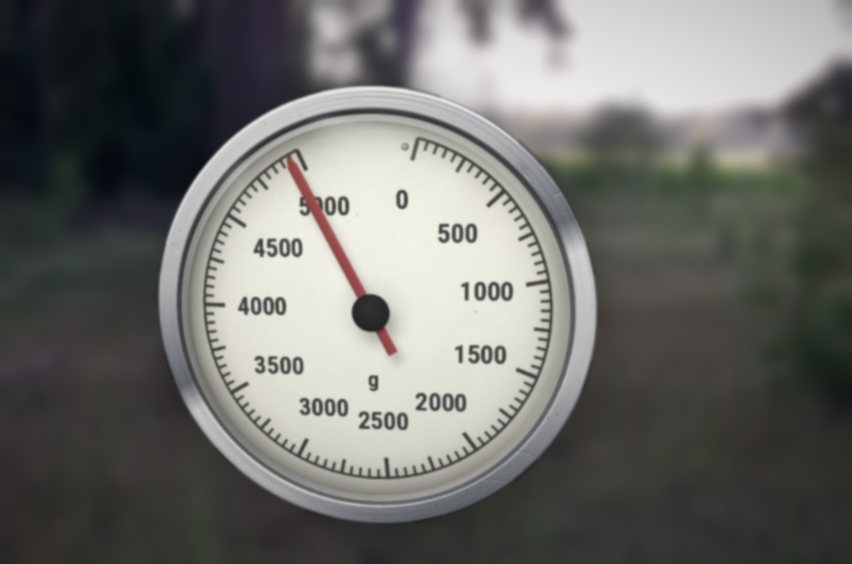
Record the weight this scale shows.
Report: 4950 g
